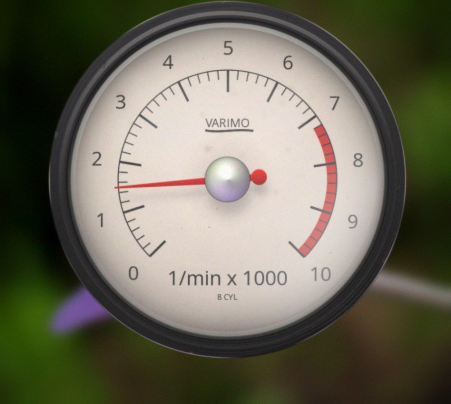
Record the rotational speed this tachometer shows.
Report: 1500 rpm
